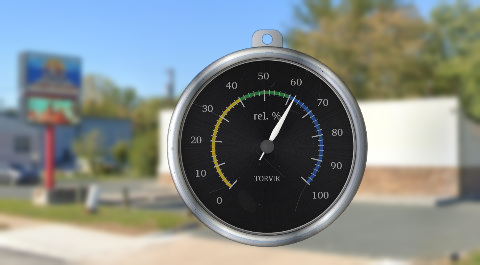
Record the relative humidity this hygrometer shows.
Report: 62 %
